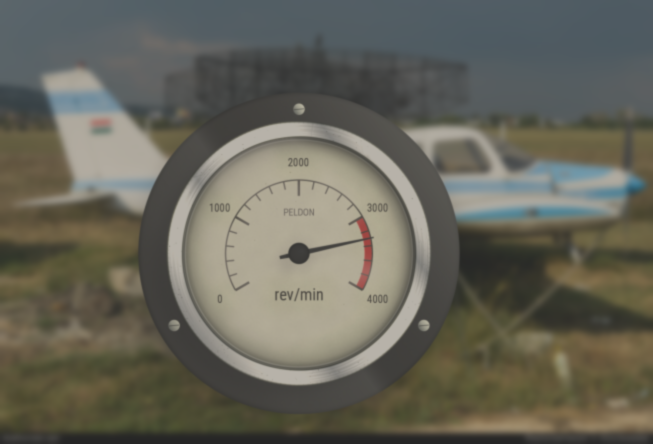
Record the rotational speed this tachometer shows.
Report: 3300 rpm
